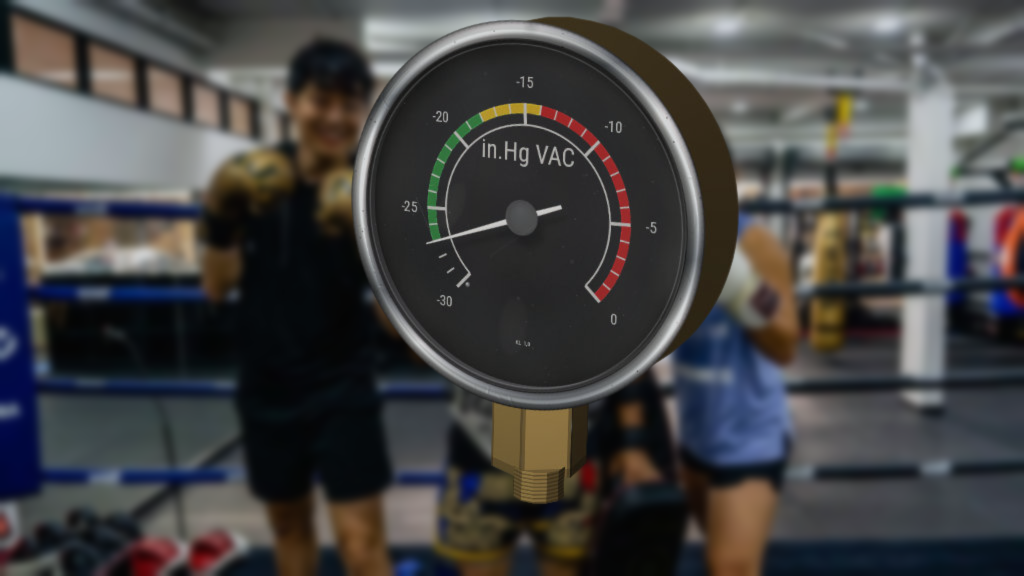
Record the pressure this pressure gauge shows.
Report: -27 inHg
